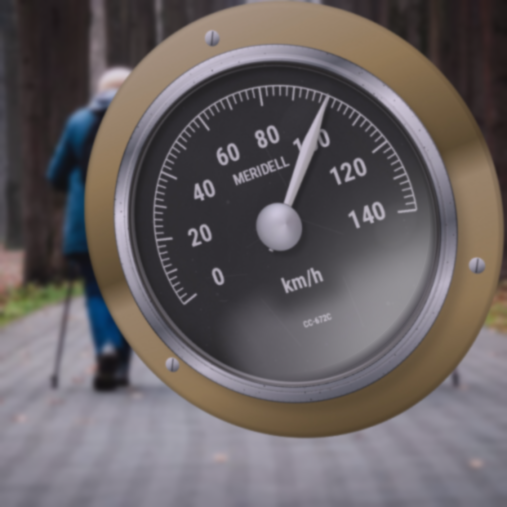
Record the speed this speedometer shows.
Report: 100 km/h
